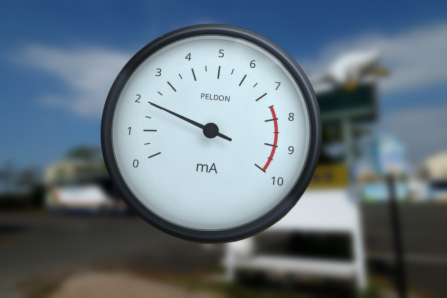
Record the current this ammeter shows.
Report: 2 mA
